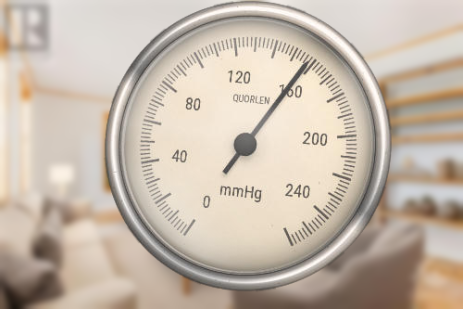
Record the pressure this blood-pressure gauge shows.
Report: 158 mmHg
